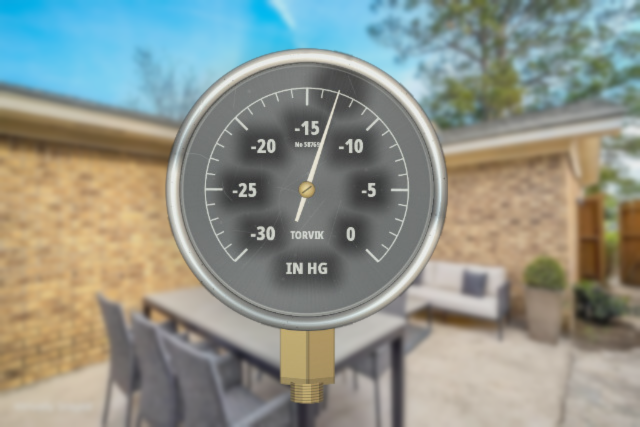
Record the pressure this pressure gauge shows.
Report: -13 inHg
